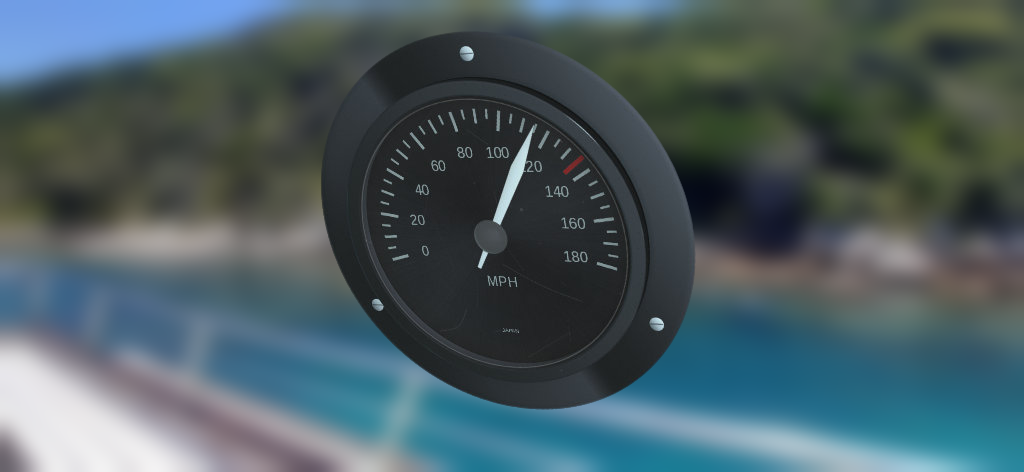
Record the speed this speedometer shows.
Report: 115 mph
